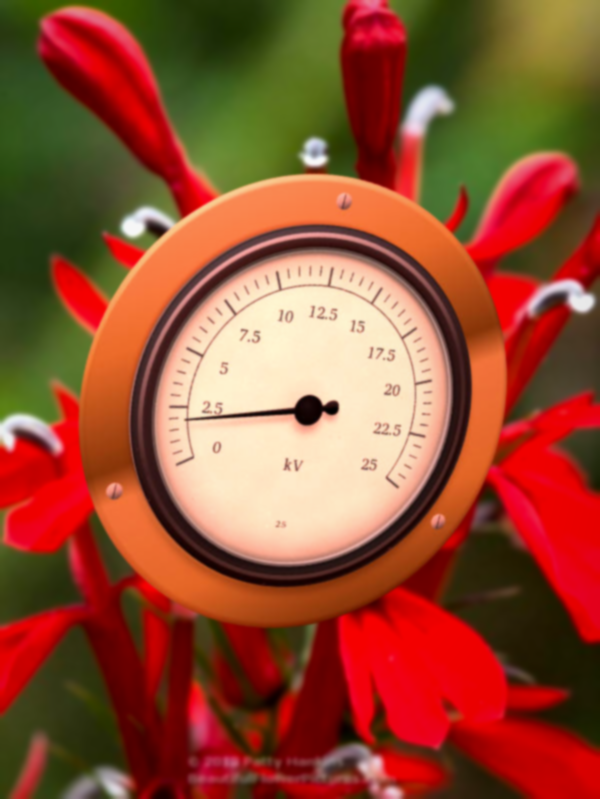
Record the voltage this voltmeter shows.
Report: 2 kV
